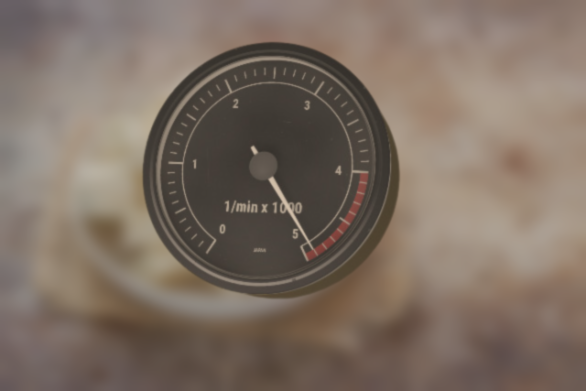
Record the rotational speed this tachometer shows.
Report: 4900 rpm
